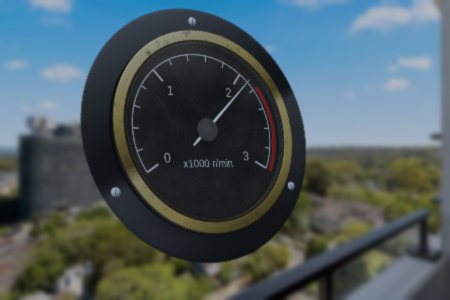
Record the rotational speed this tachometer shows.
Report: 2100 rpm
